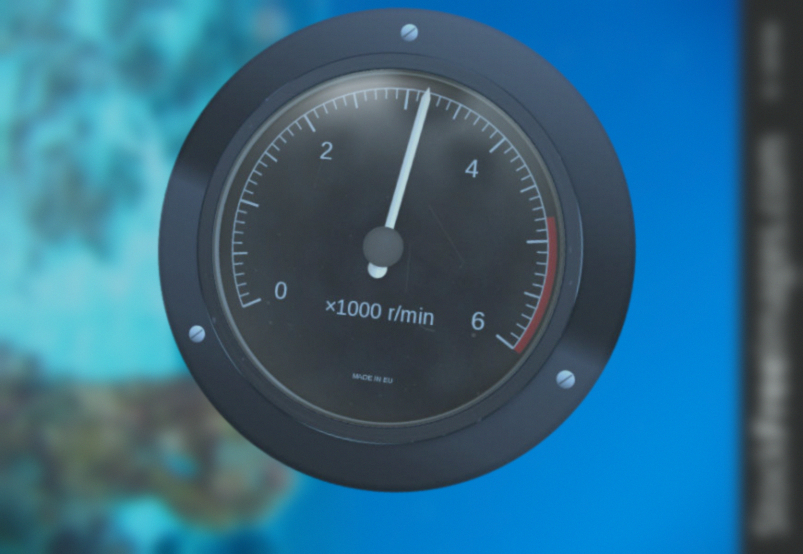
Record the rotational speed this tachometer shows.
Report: 3200 rpm
